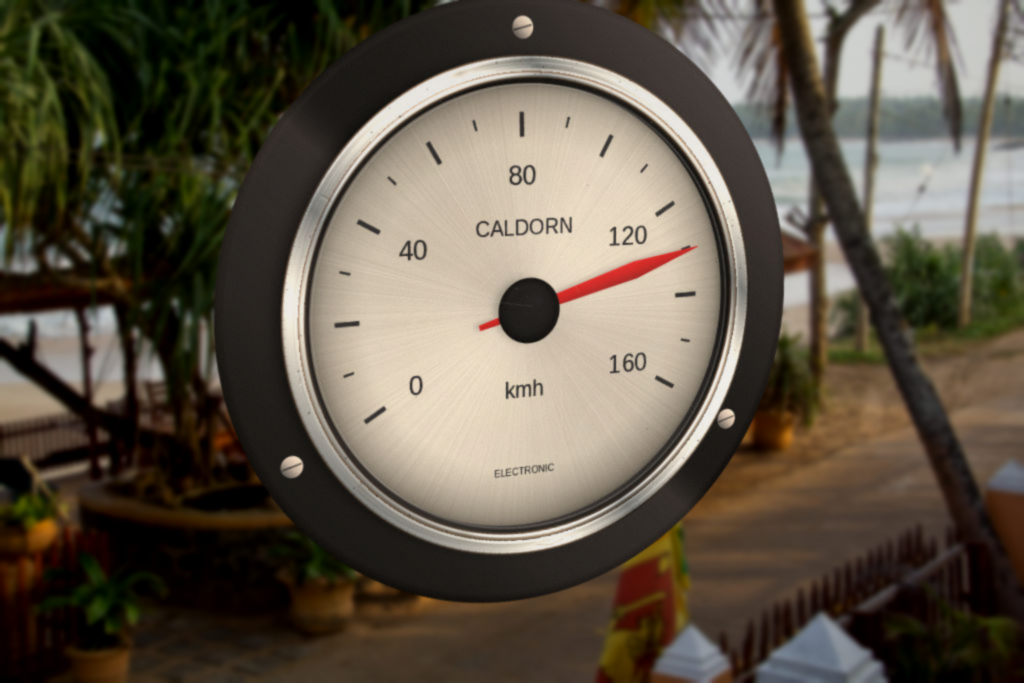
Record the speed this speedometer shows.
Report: 130 km/h
